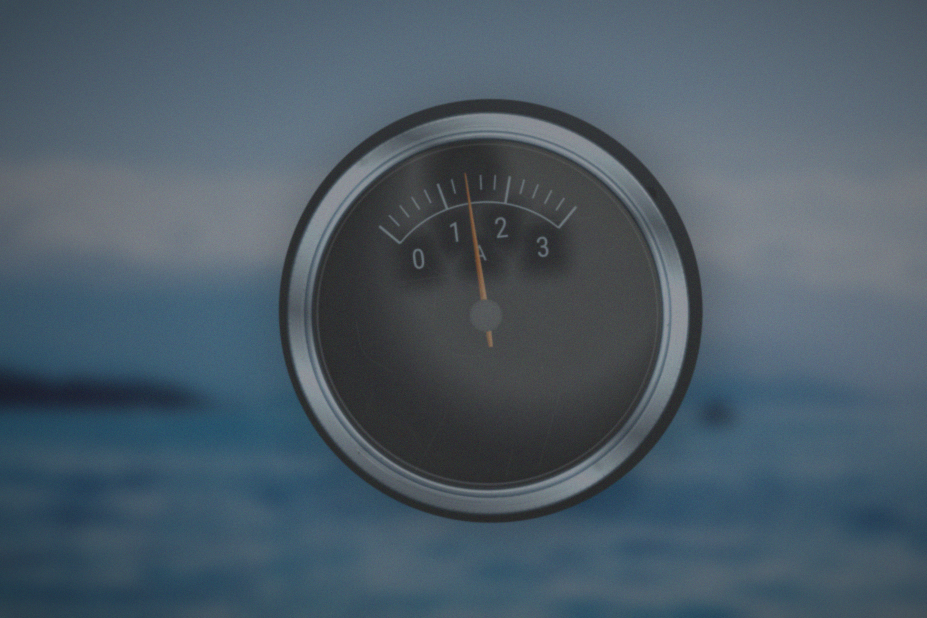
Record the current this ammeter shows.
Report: 1.4 A
